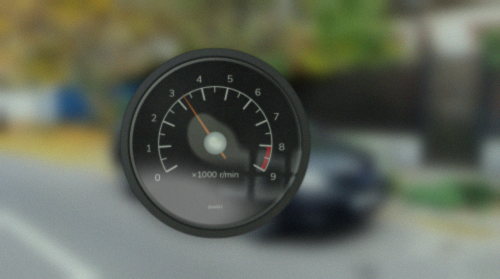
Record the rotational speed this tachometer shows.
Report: 3250 rpm
